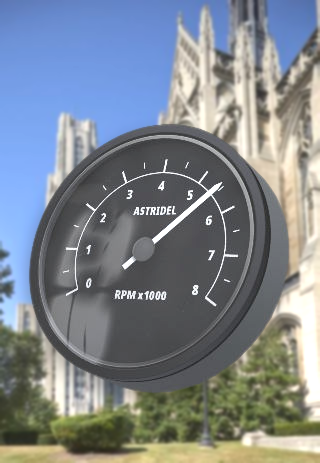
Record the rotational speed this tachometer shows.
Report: 5500 rpm
